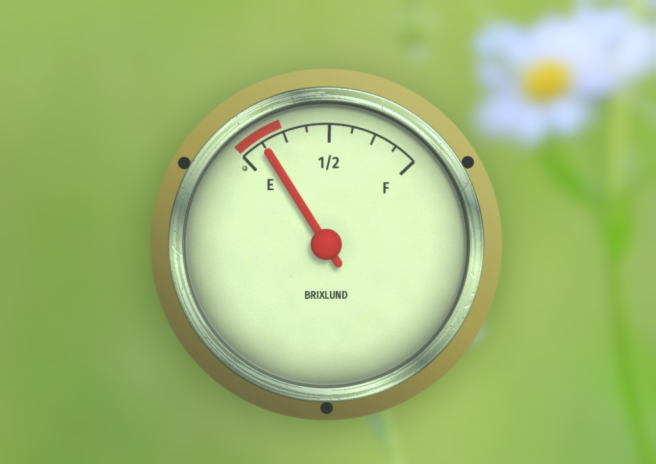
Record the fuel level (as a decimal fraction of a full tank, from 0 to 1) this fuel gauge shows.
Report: 0.125
